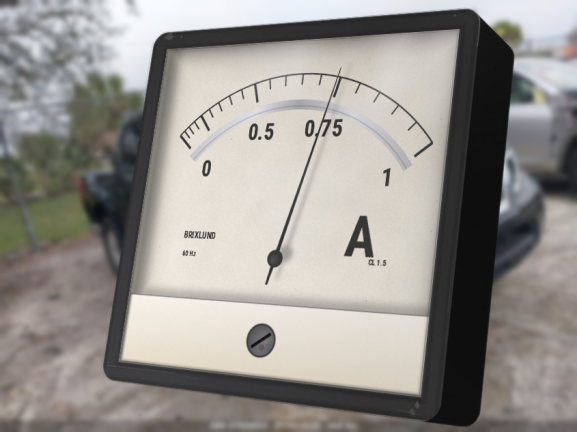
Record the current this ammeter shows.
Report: 0.75 A
